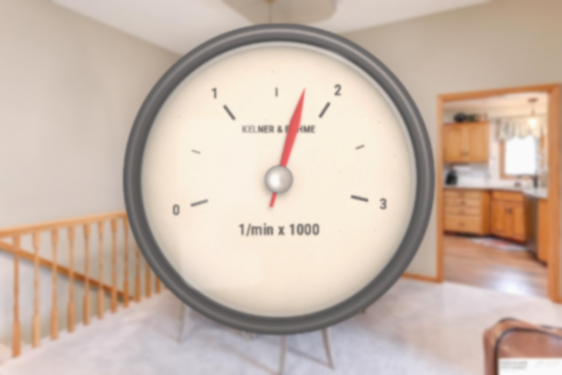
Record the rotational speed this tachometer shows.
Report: 1750 rpm
